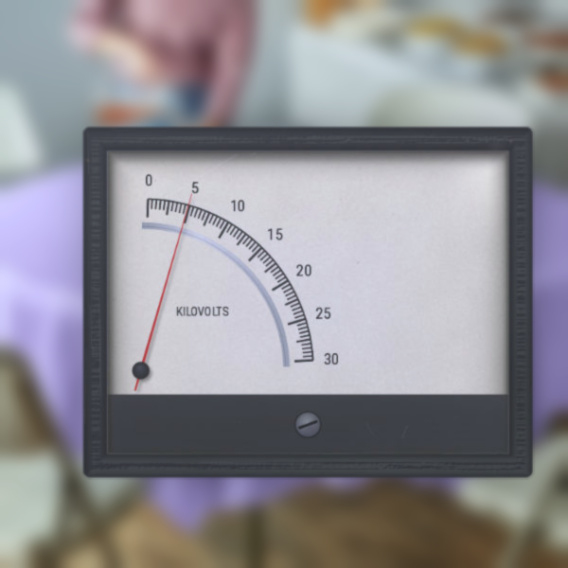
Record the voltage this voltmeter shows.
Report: 5 kV
